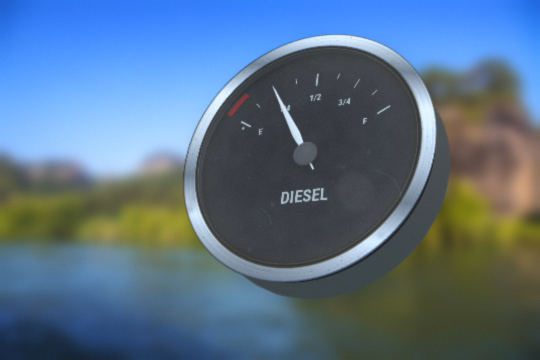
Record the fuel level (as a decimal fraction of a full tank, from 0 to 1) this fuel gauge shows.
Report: 0.25
